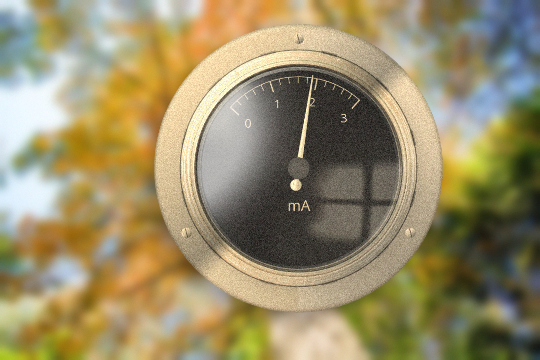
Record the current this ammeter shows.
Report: 1.9 mA
